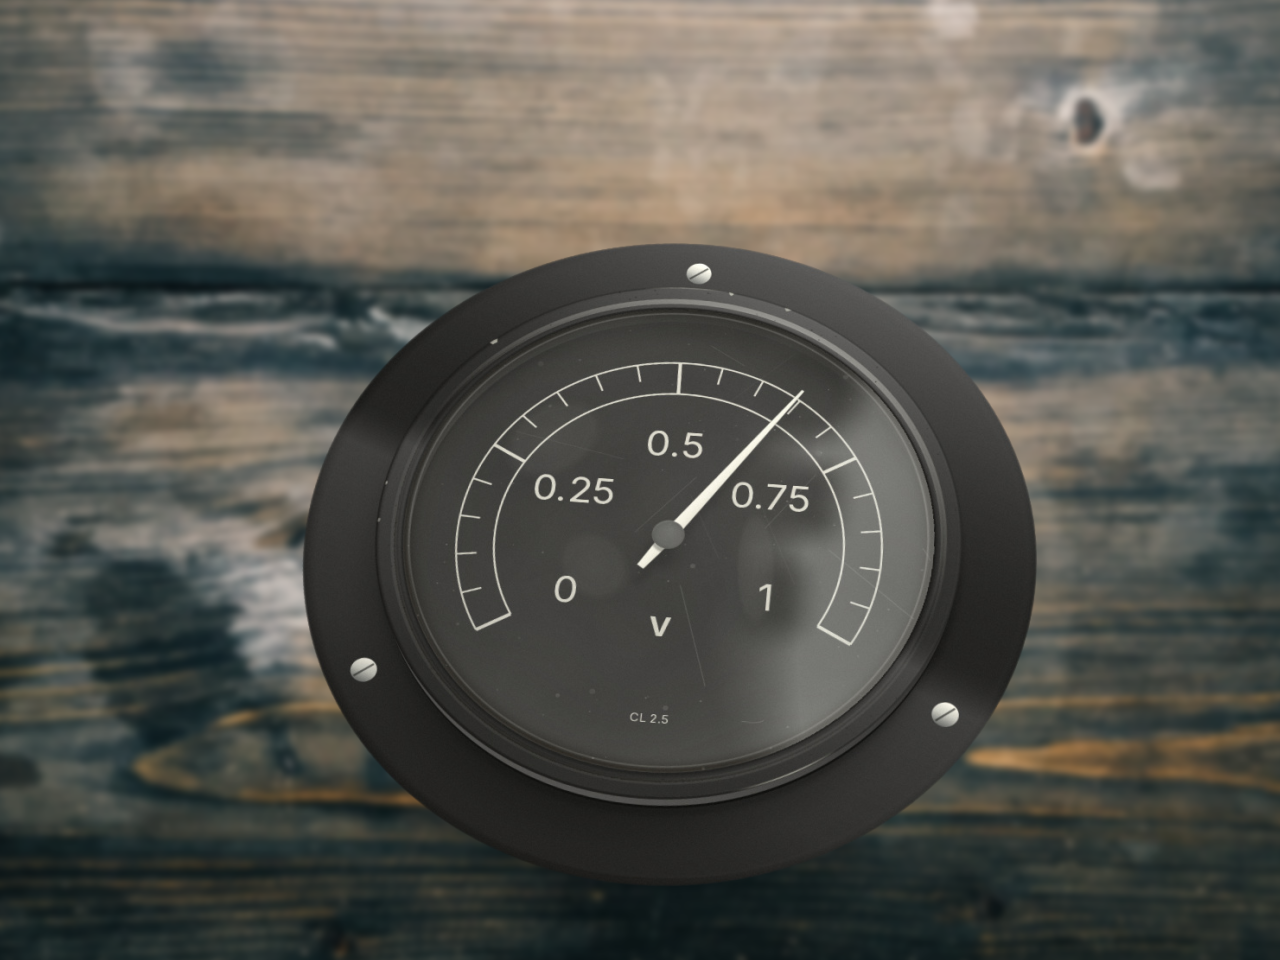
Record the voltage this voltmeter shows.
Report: 0.65 V
